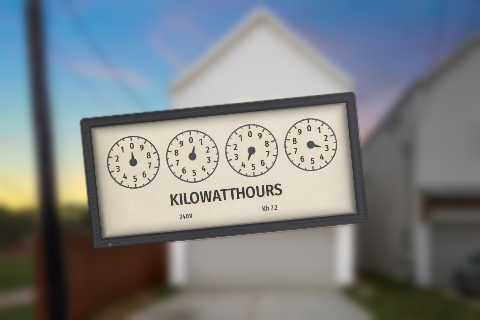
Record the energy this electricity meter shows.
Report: 43 kWh
